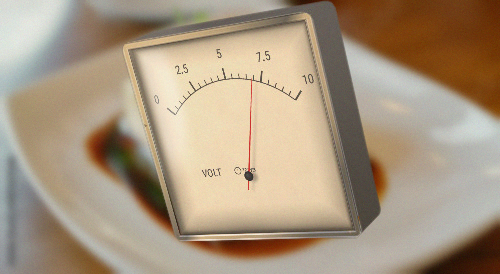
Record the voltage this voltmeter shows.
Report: 7 V
